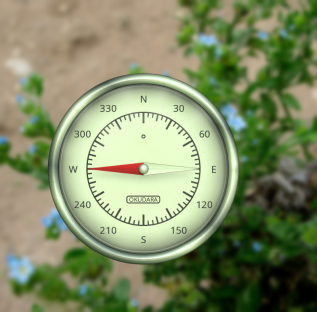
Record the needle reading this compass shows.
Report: 270 °
